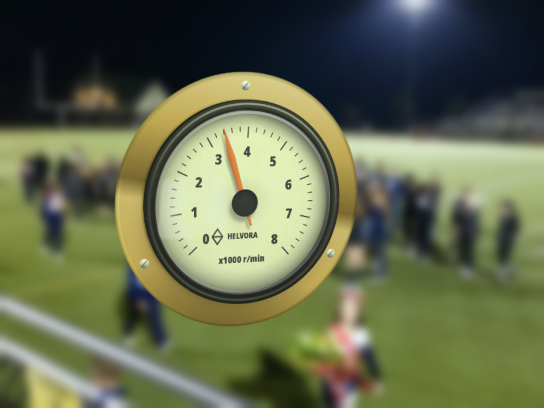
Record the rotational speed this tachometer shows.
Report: 3400 rpm
